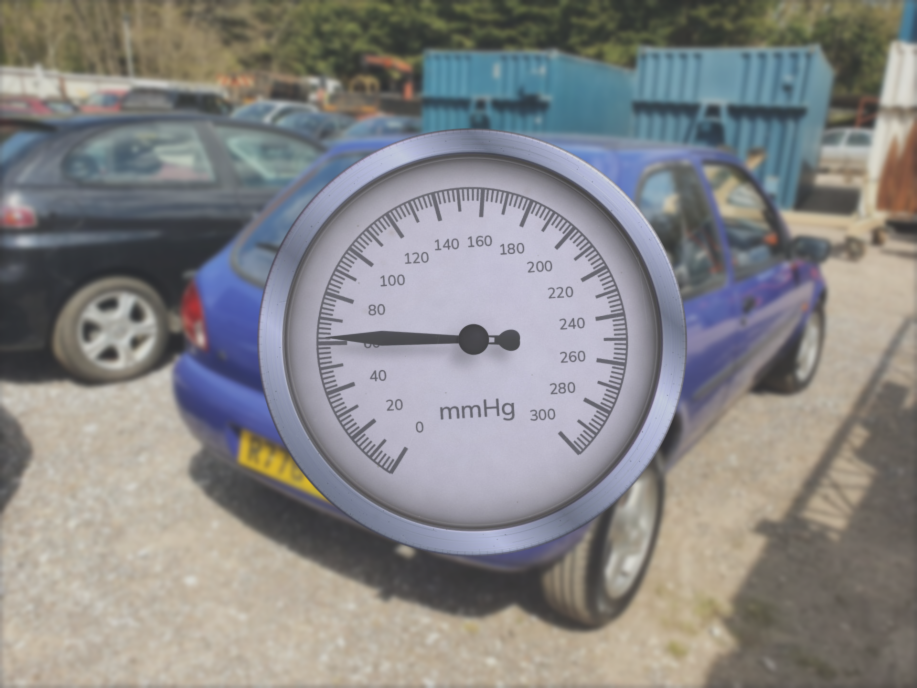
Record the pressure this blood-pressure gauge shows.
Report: 62 mmHg
